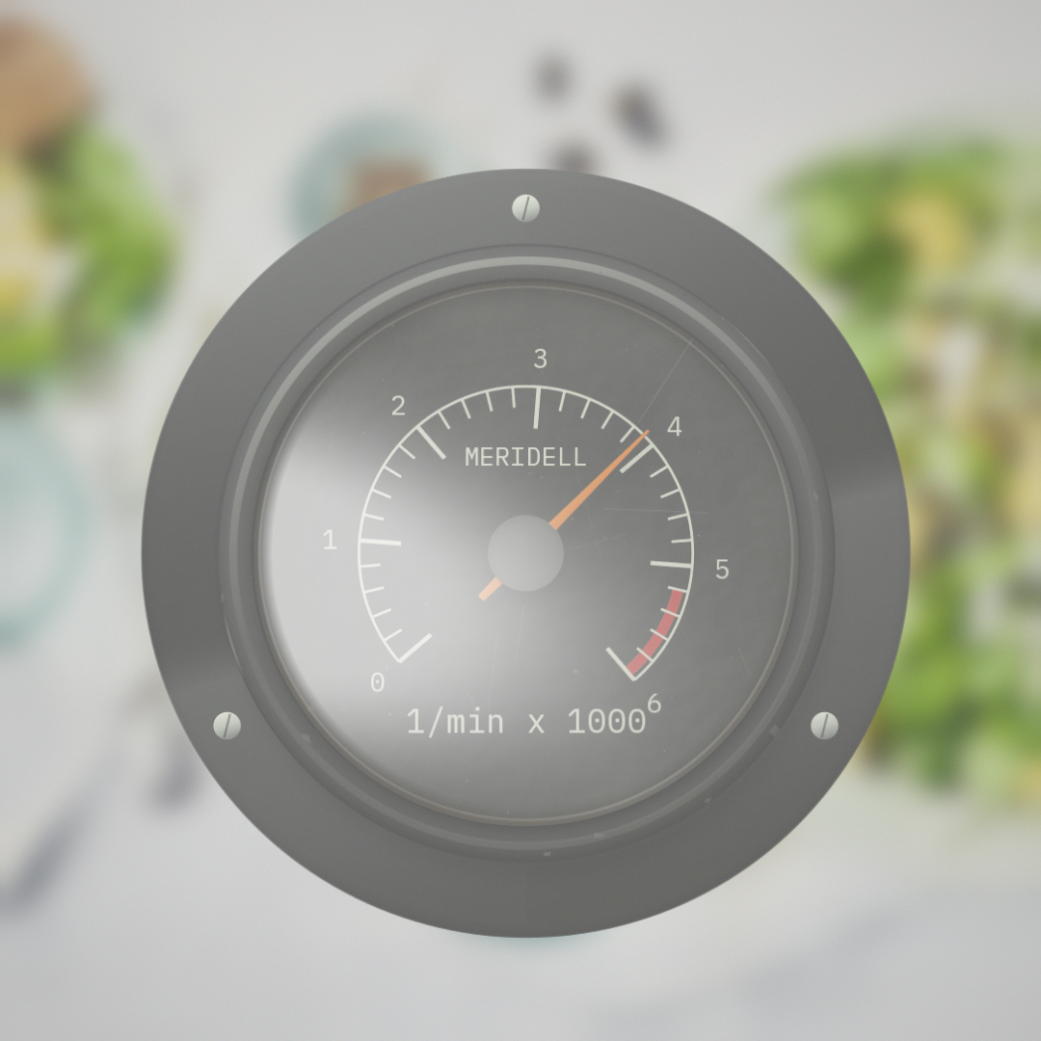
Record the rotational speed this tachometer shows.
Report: 3900 rpm
